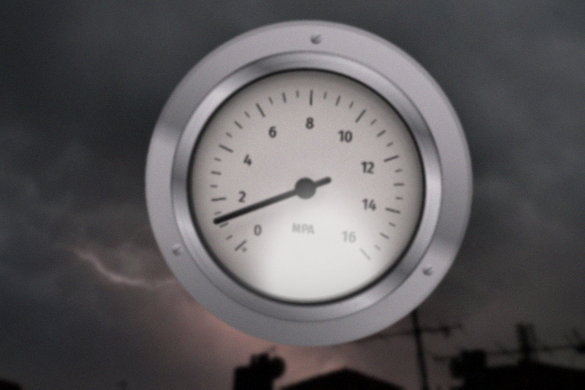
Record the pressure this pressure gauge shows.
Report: 1.25 MPa
